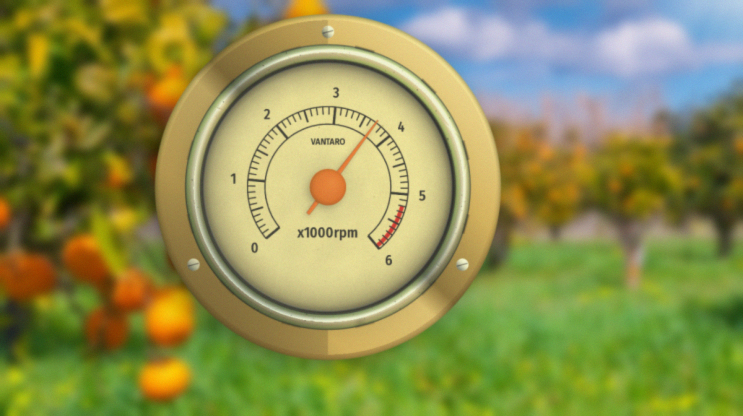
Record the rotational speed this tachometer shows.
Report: 3700 rpm
